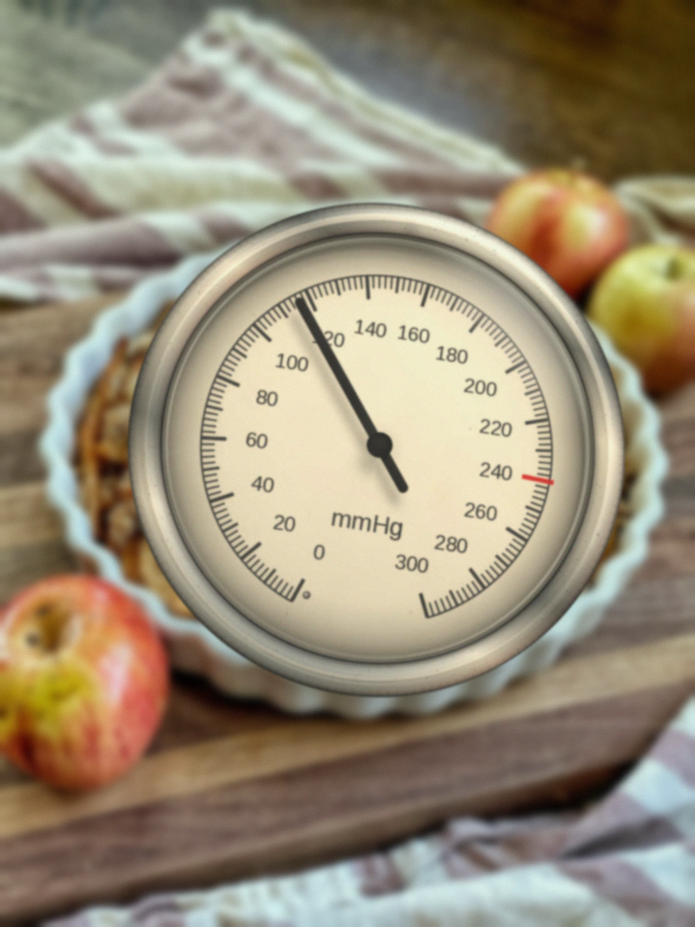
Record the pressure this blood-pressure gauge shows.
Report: 116 mmHg
